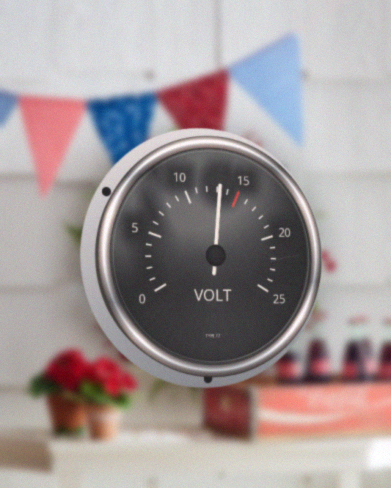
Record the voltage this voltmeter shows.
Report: 13 V
